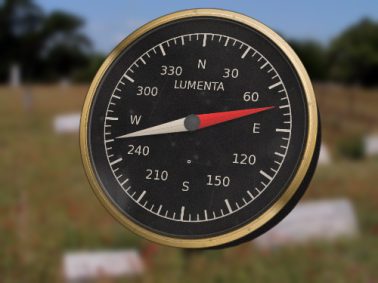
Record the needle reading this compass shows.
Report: 75 °
